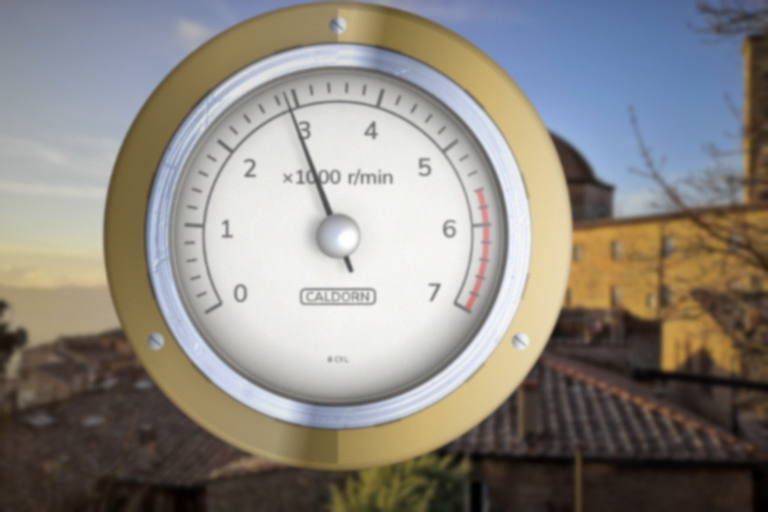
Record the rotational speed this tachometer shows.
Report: 2900 rpm
